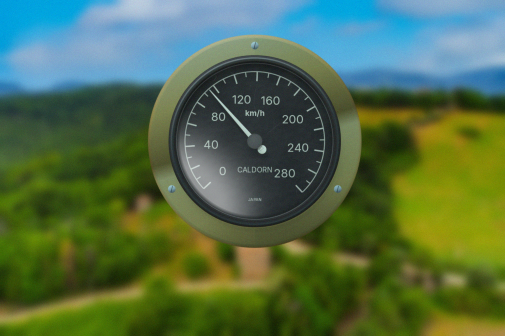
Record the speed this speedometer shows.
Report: 95 km/h
